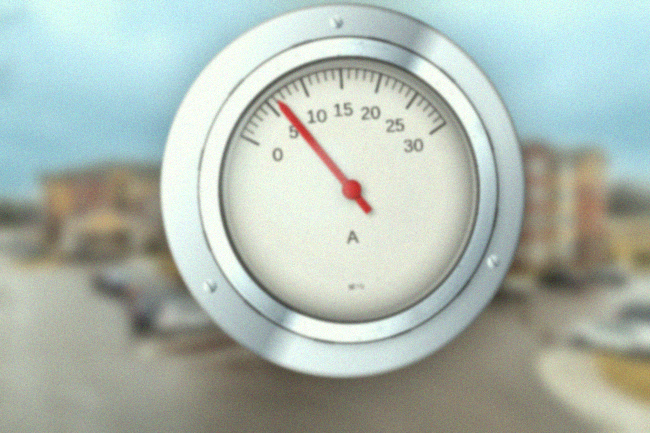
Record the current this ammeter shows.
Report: 6 A
